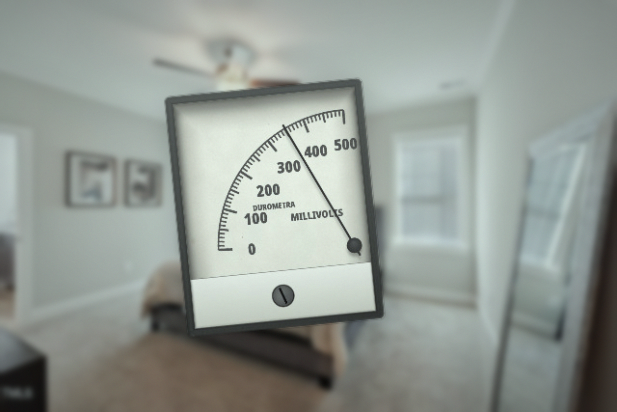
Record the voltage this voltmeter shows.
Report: 350 mV
